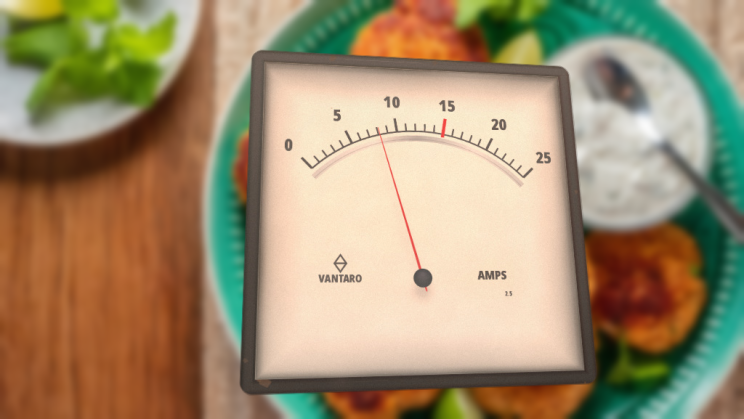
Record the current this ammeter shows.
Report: 8 A
